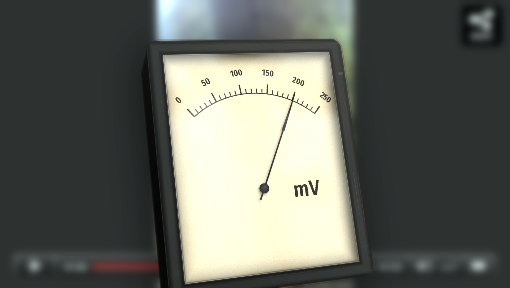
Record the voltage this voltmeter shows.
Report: 200 mV
